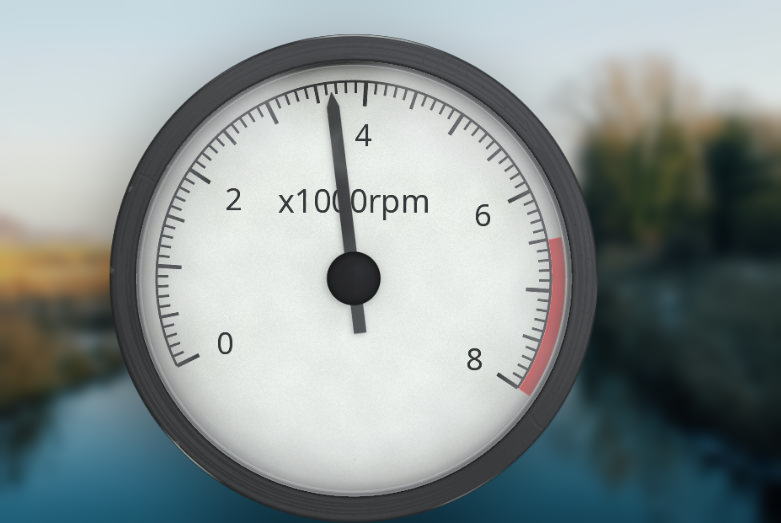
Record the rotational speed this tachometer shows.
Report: 3650 rpm
